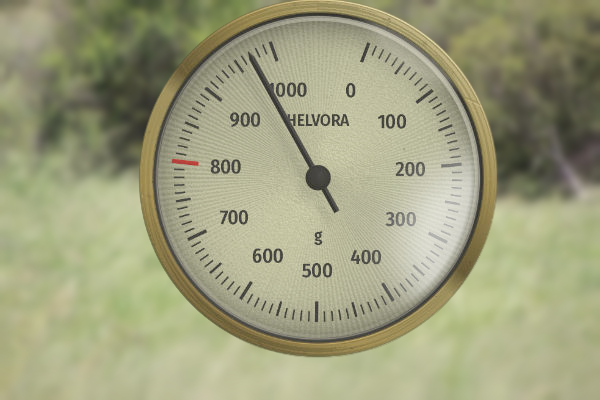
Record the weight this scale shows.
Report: 970 g
